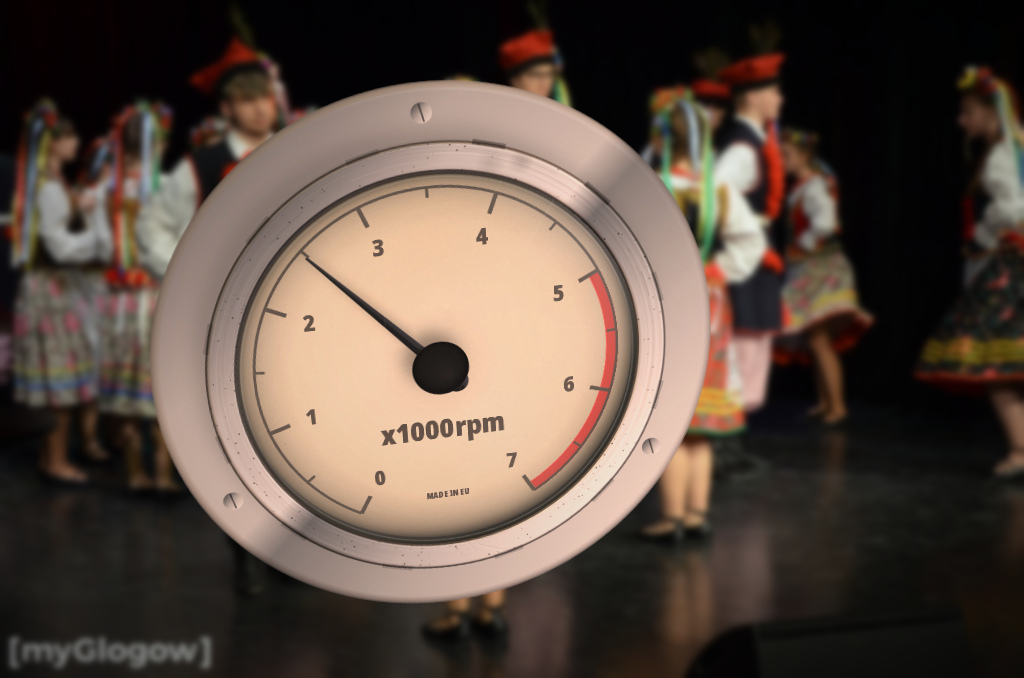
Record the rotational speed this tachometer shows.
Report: 2500 rpm
